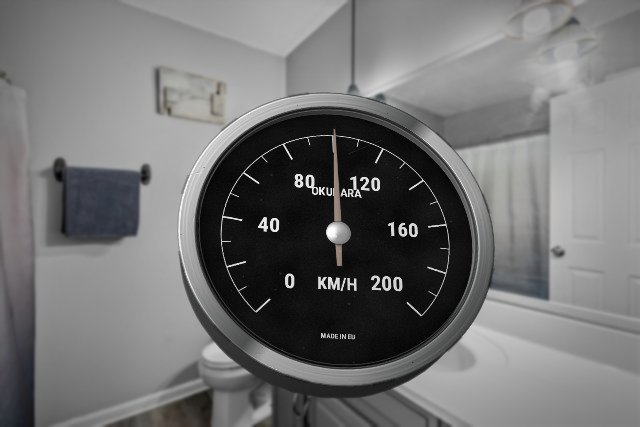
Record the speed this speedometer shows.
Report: 100 km/h
